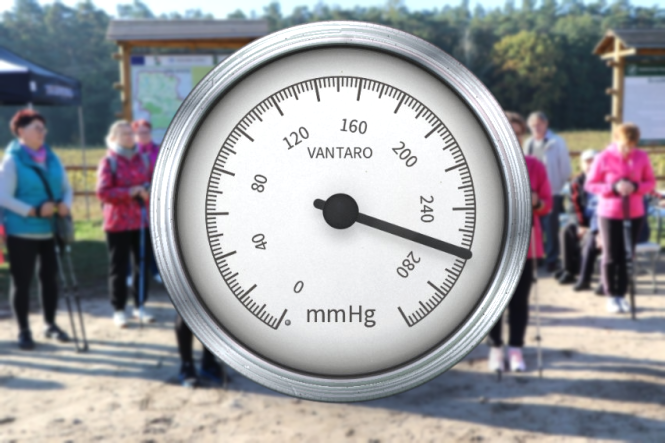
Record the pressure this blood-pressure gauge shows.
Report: 260 mmHg
